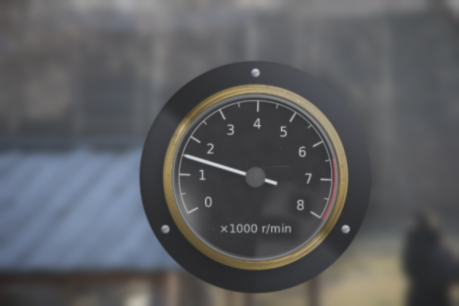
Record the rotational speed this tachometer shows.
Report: 1500 rpm
